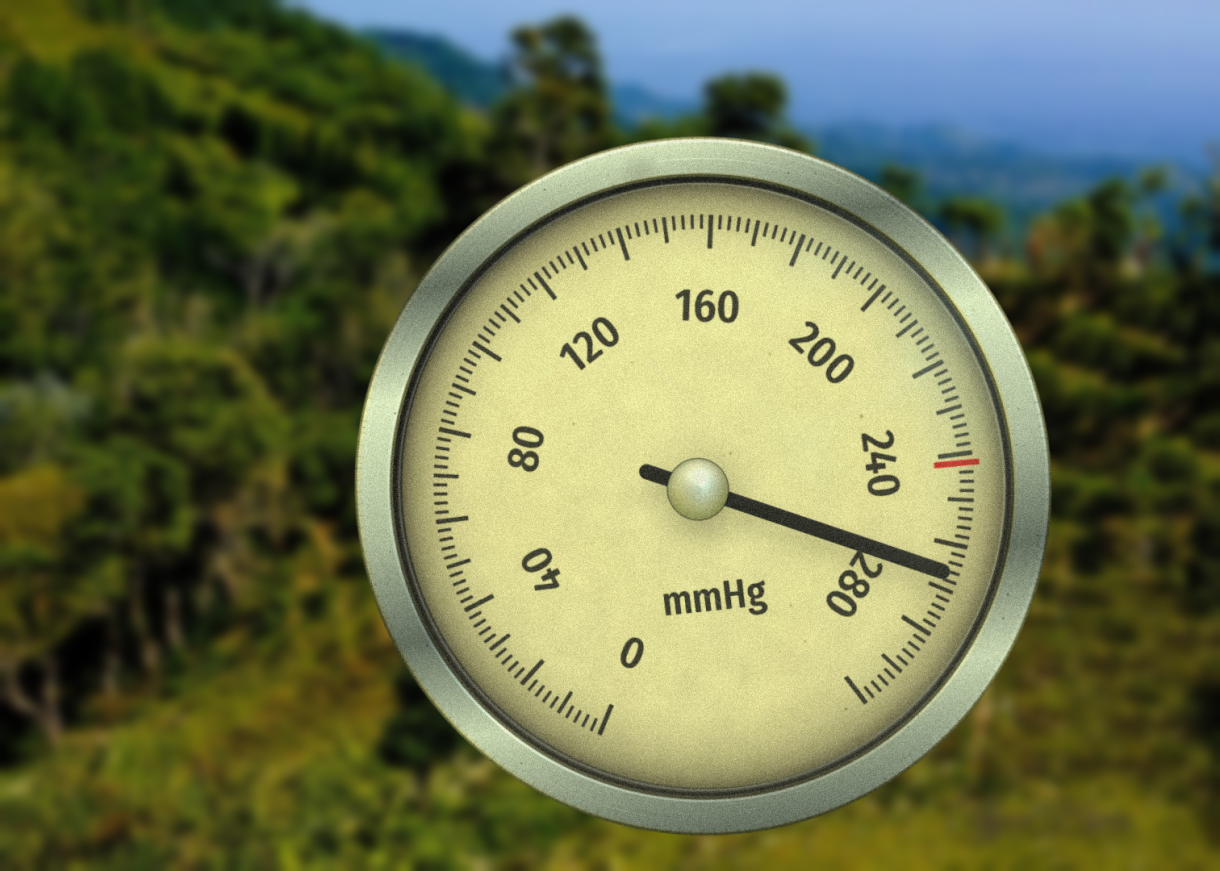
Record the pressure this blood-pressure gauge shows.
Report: 266 mmHg
